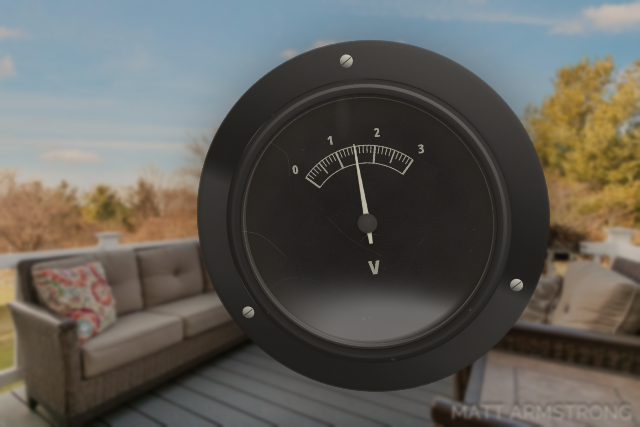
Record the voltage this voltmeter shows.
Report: 1.5 V
